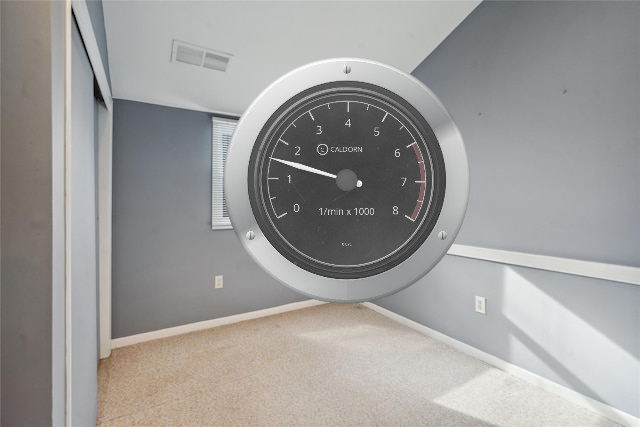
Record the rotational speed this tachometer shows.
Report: 1500 rpm
